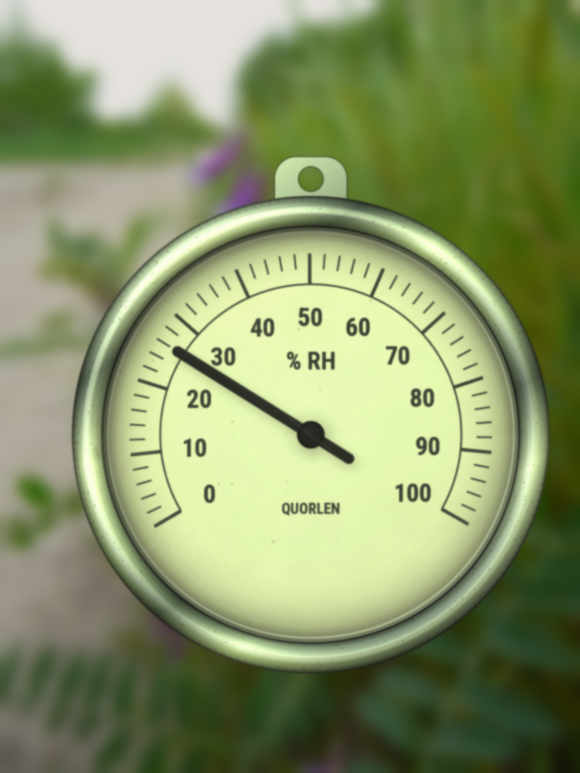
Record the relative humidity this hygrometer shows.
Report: 26 %
